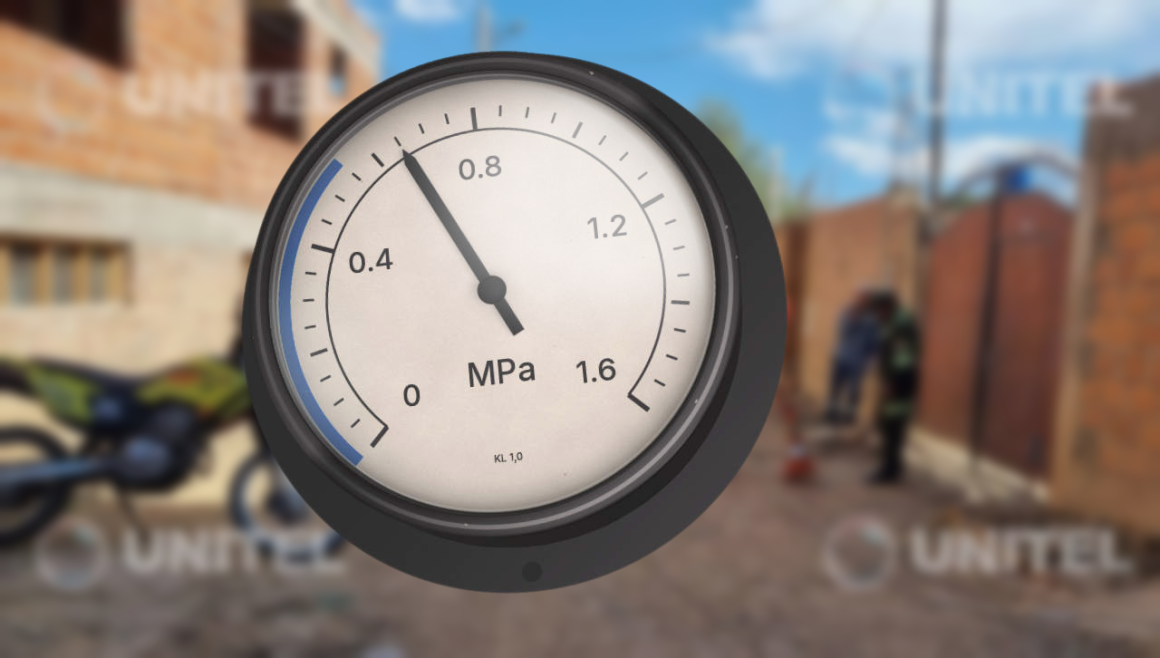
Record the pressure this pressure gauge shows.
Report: 0.65 MPa
